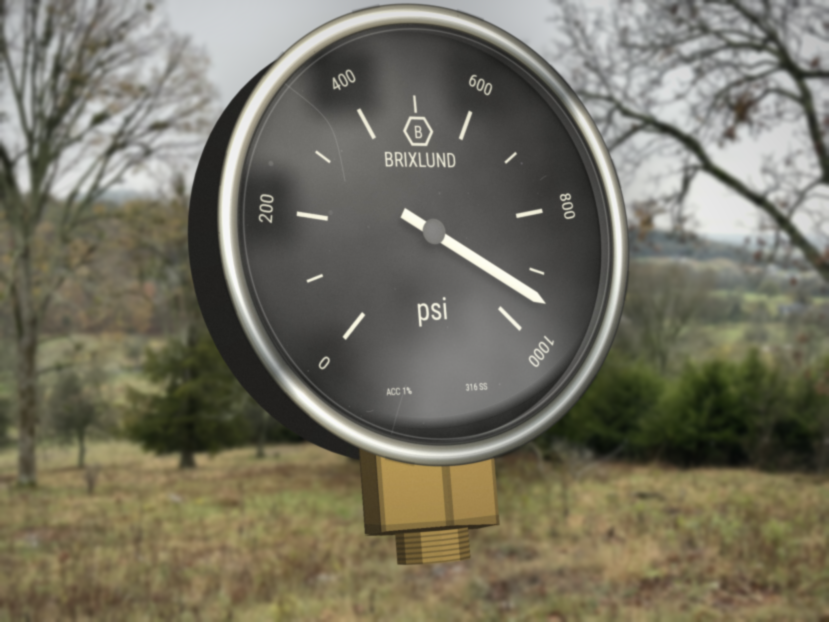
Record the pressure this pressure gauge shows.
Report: 950 psi
